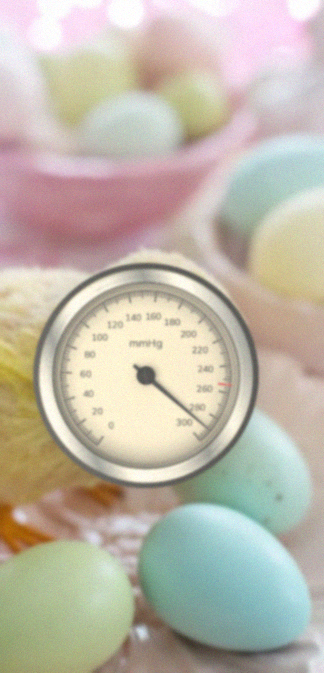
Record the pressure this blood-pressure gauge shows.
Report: 290 mmHg
